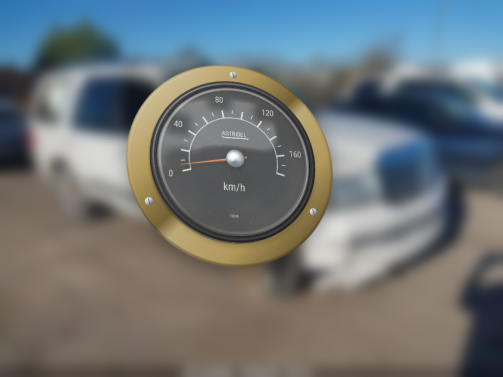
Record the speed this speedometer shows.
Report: 5 km/h
